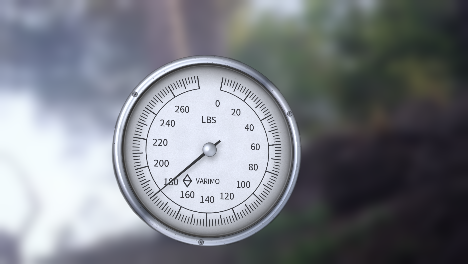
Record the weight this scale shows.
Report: 180 lb
